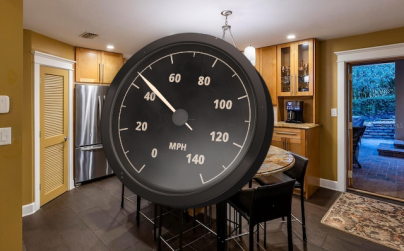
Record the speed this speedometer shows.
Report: 45 mph
